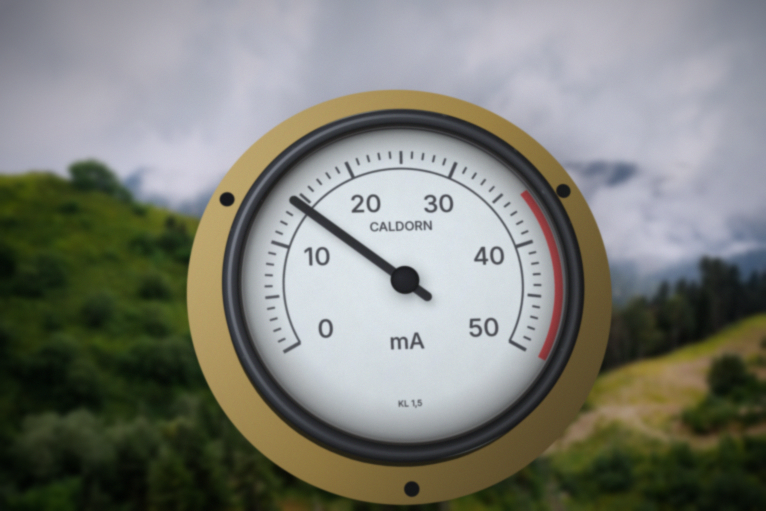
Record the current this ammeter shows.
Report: 14 mA
